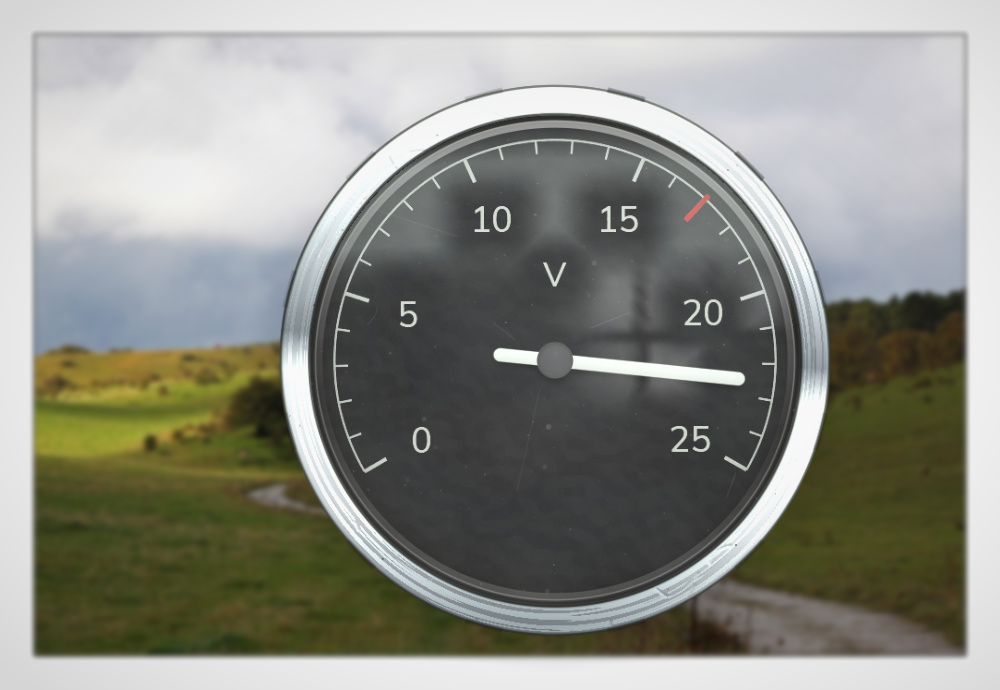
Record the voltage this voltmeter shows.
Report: 22.5 V
